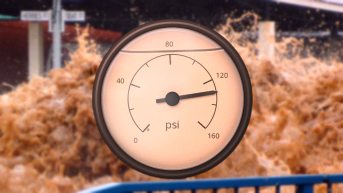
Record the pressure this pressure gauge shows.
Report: 130 psi
